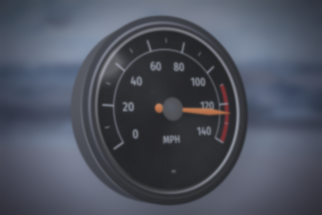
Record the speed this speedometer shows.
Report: 125 mph
